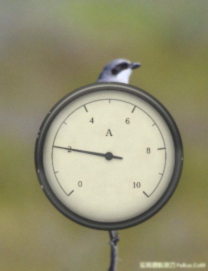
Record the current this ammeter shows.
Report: 2 A
